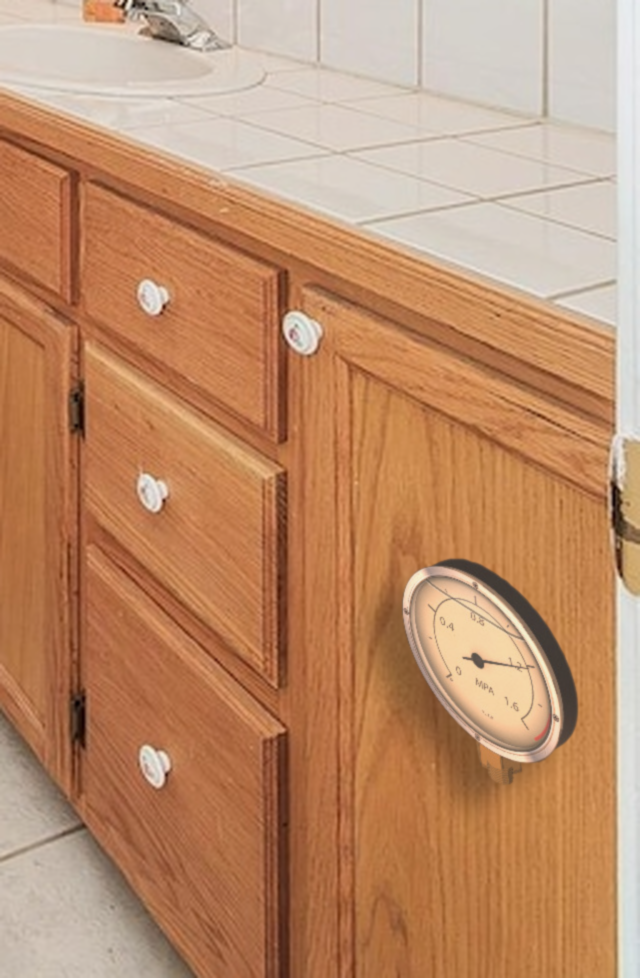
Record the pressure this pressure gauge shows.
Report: 1.2 MPa
